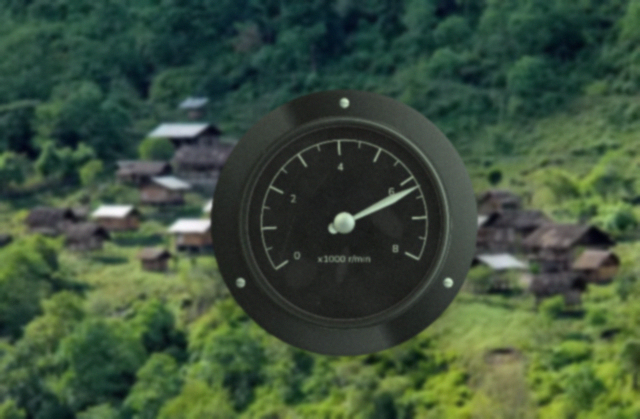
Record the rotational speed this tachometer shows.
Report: 6250 rpm
